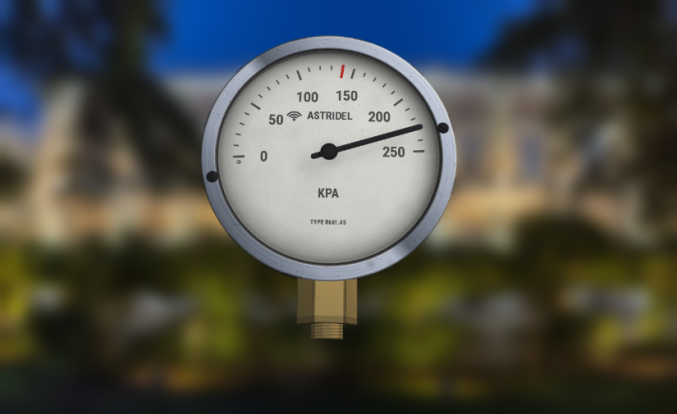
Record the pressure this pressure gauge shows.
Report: 230 kPa
